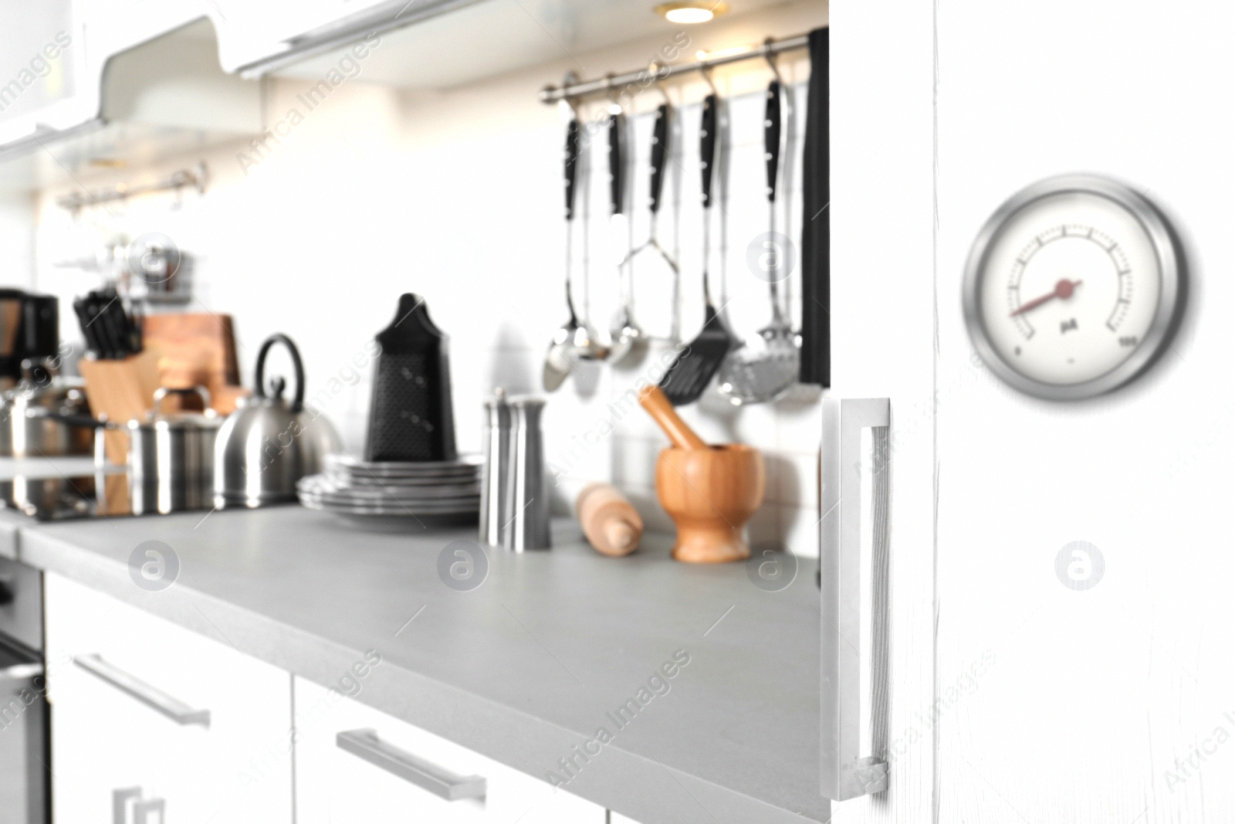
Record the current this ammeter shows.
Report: 10 µA
